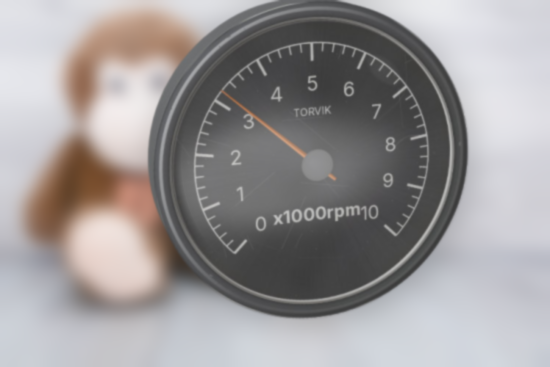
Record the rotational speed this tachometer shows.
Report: 3200 rpm
